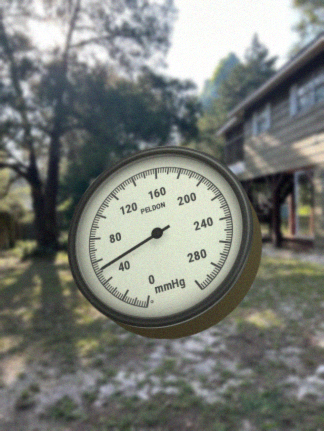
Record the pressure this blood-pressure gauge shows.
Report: 50 mmHg
